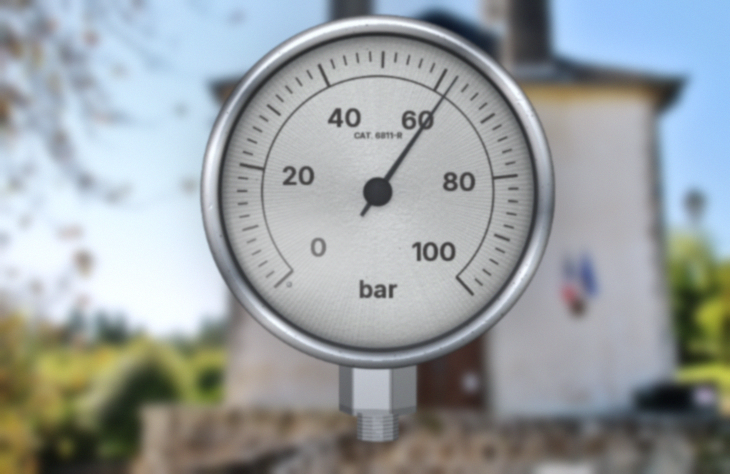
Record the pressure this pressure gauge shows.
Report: 62 bar
